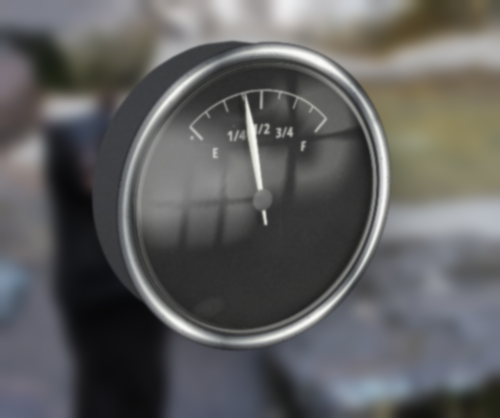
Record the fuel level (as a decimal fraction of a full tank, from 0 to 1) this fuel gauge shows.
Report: 0.375
